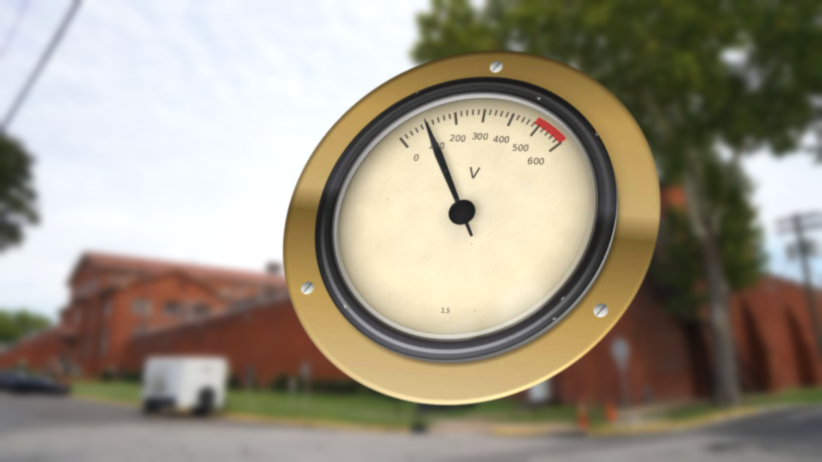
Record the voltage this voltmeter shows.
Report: 100 V
